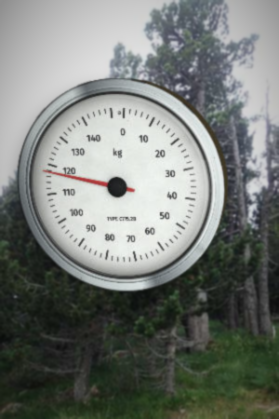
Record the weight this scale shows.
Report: 118 kg
